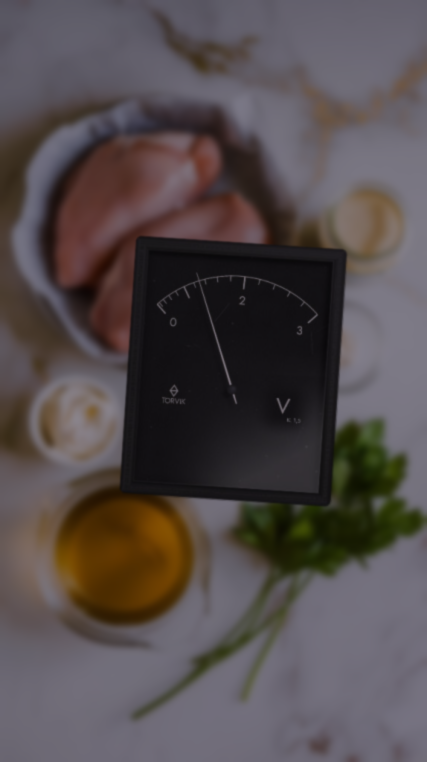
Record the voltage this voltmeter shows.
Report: 1.3 V
